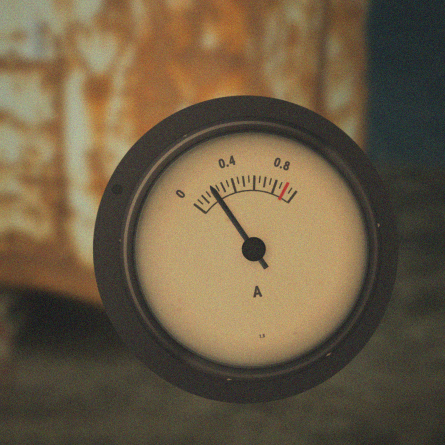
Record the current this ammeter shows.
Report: 0.2 A
